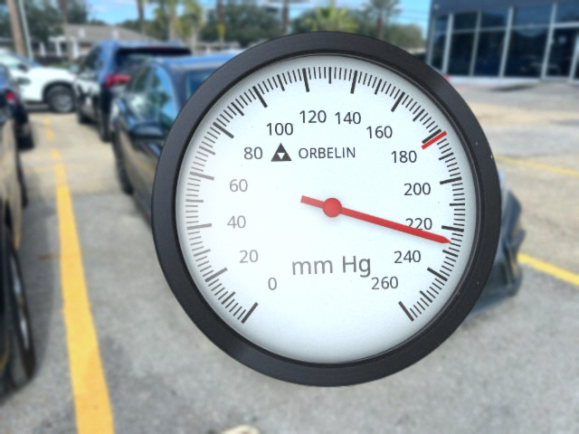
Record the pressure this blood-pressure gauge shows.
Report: 226 mmHg
